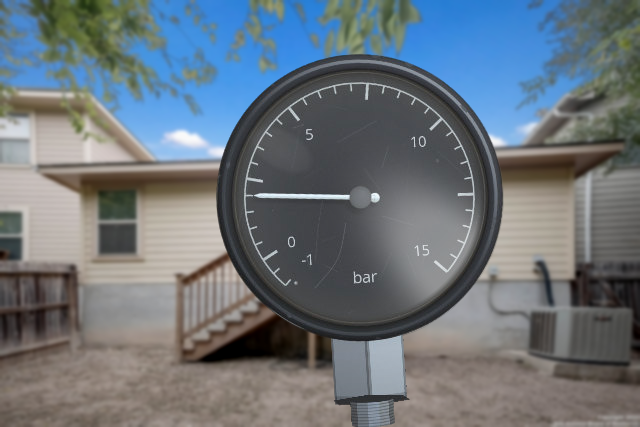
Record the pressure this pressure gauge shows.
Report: 2 bar
